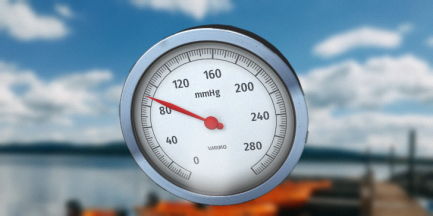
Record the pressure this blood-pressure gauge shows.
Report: 90 mmHg
